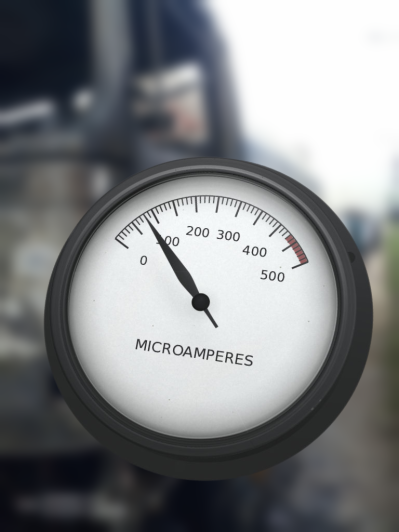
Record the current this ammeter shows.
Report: 80 µA
